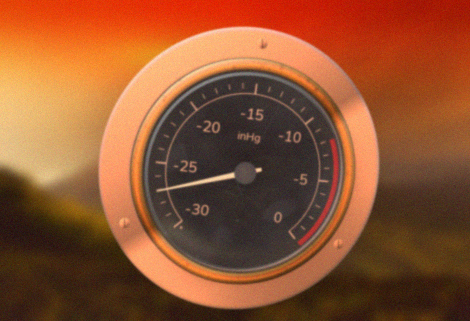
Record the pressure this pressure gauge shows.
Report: -27 inHg
